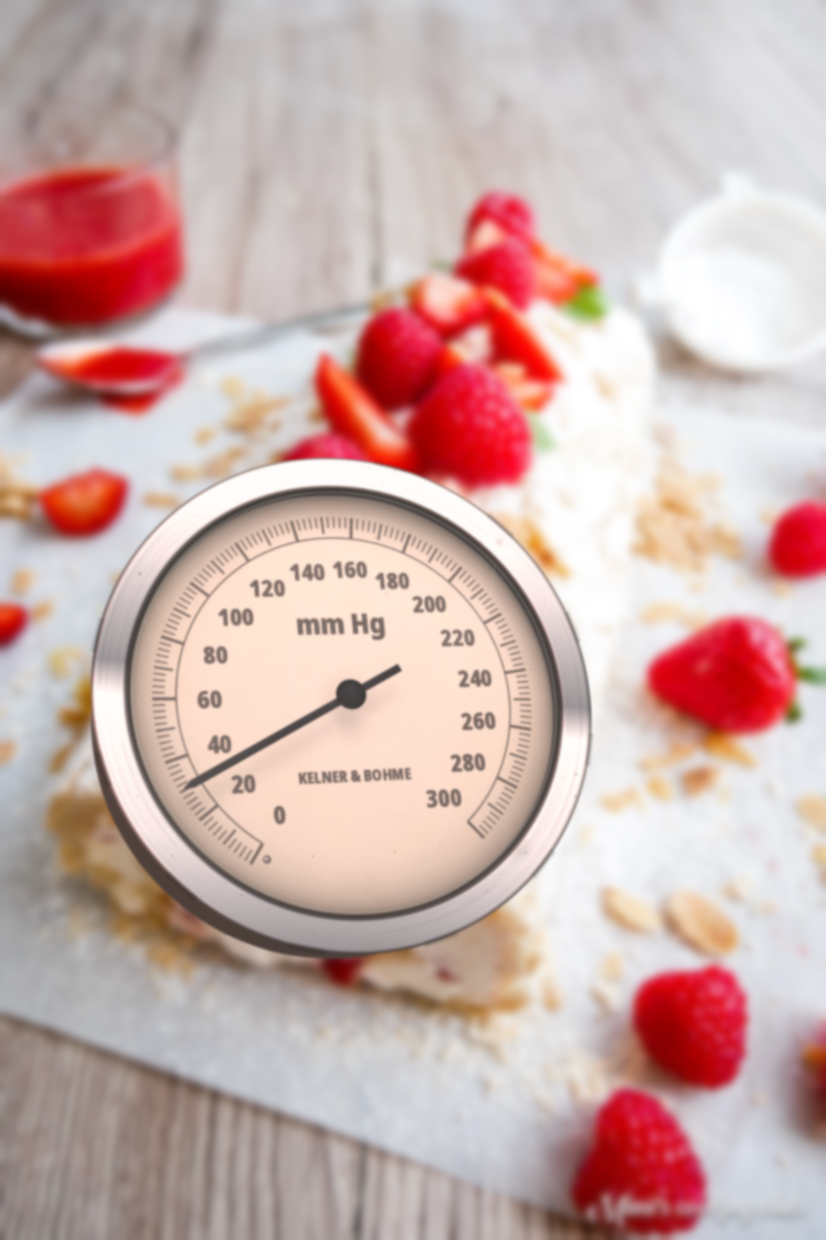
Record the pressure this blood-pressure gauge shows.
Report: 30 mmHg
